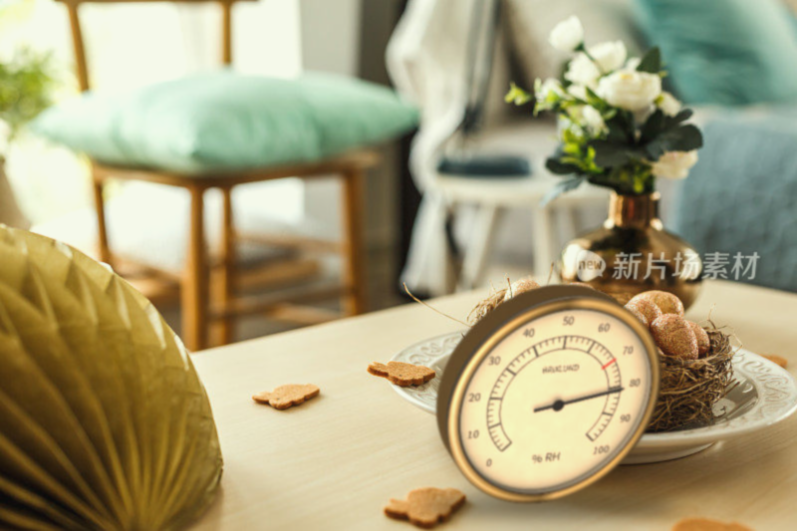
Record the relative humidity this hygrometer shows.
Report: 80 %
